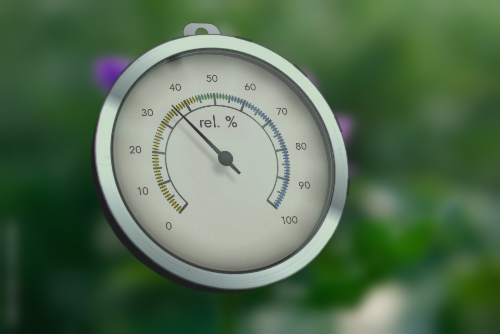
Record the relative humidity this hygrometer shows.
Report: 35 %
